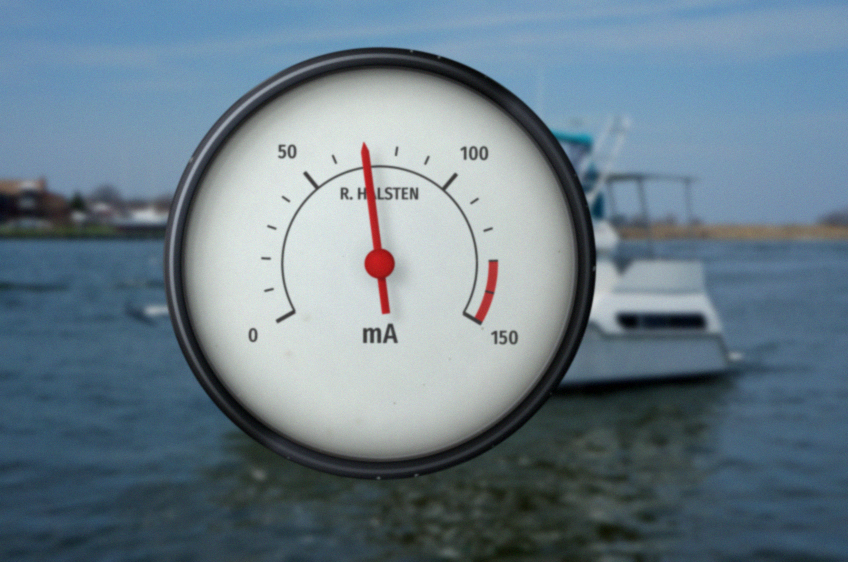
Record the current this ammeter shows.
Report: 70 mA
